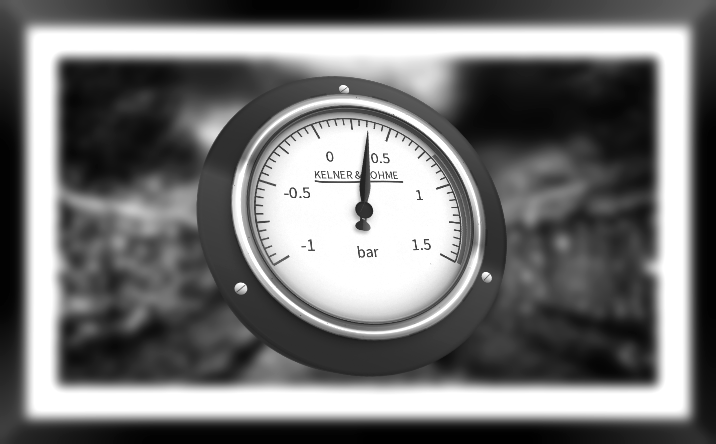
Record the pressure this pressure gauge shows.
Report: 0.35 bar
